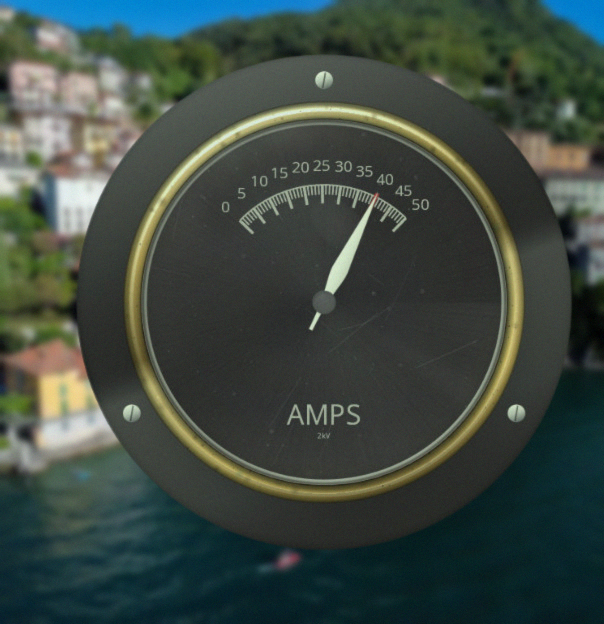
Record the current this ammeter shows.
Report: 40 A
